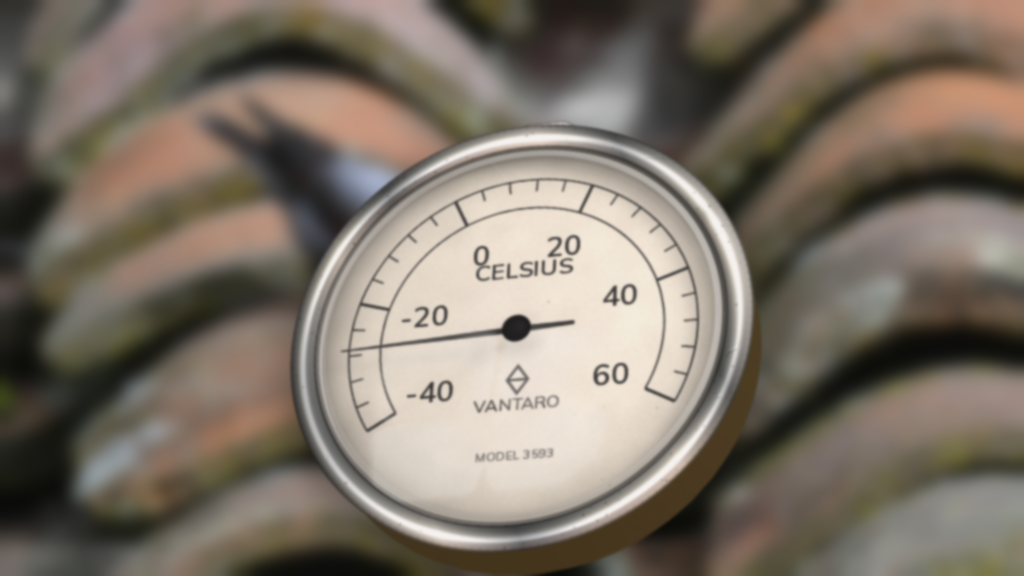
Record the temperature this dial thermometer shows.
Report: -28 °C
